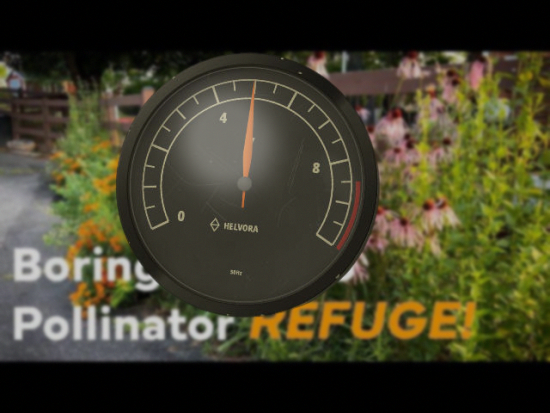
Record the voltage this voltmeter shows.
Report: 5 V
